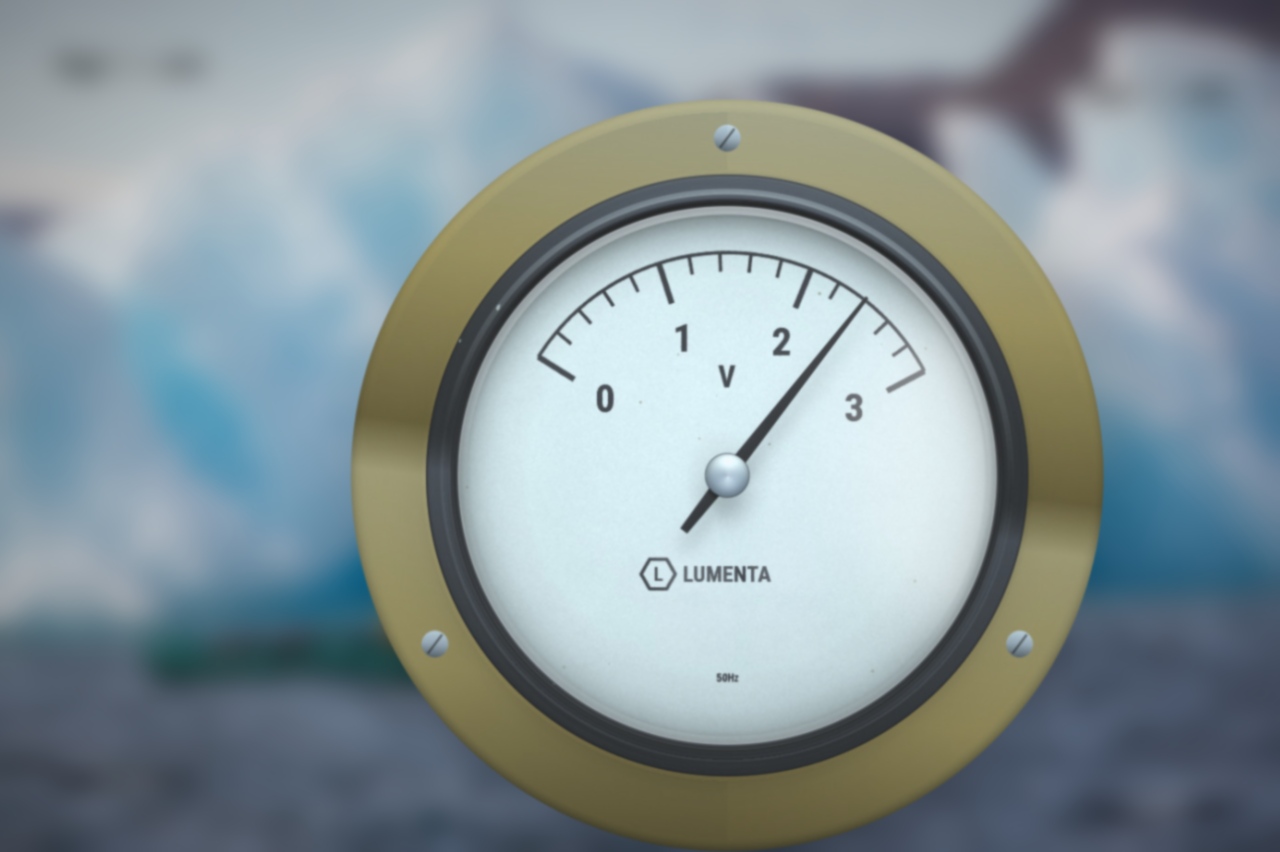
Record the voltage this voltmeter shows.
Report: 2.4 V
